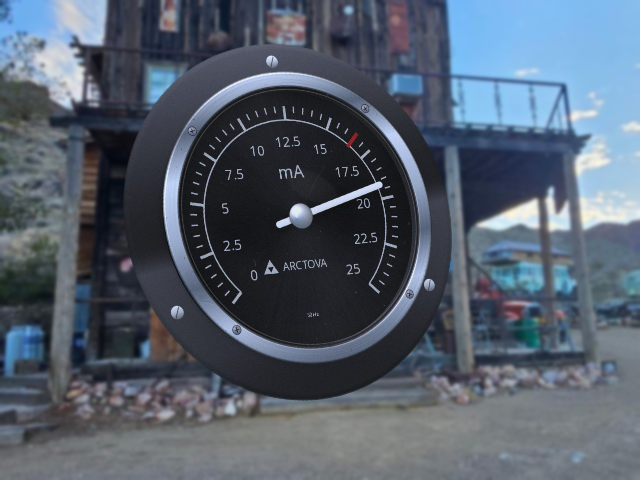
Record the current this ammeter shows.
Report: 19.25 mA
